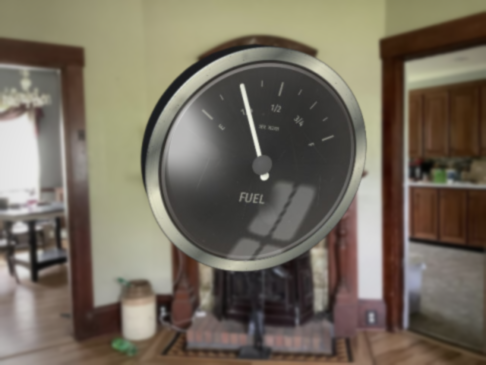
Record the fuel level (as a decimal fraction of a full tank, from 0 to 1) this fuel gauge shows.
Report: 0.25
